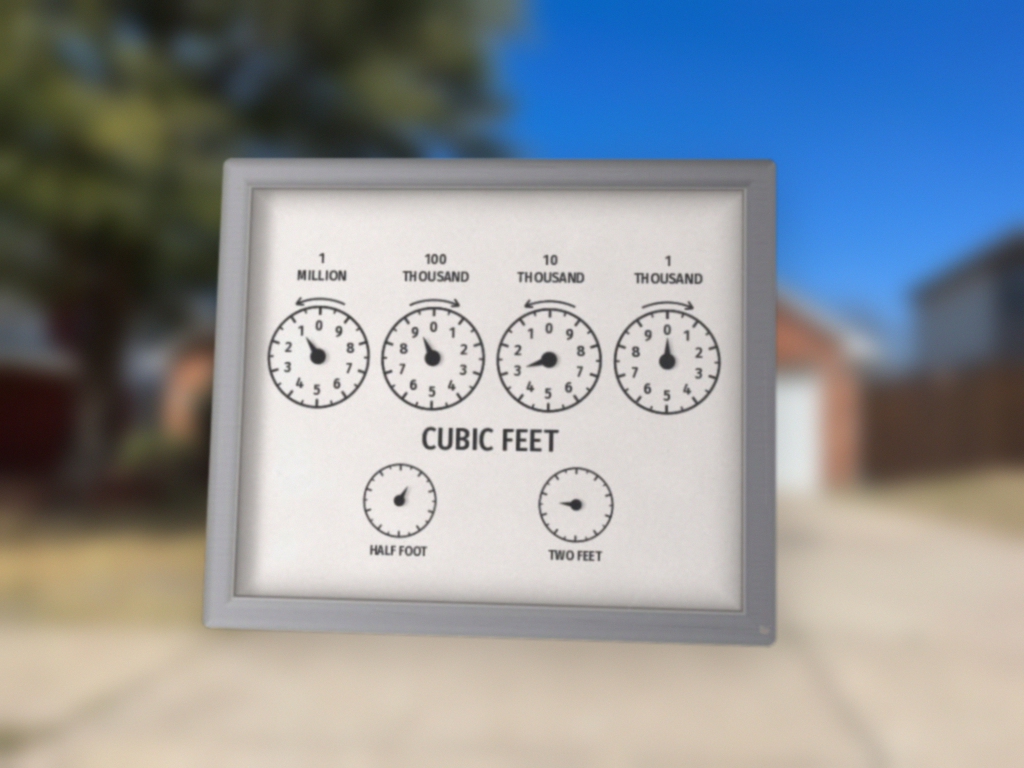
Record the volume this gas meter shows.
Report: 93000 ft³
